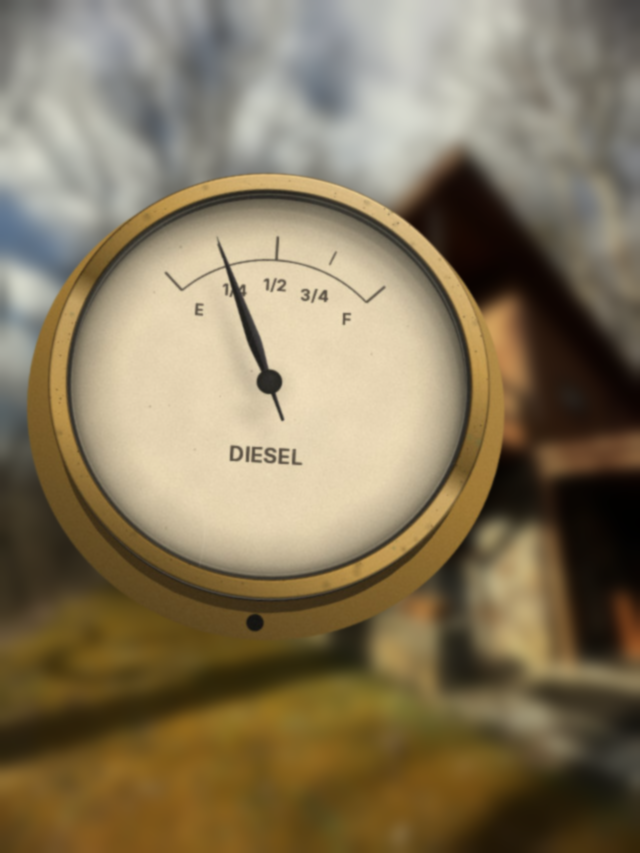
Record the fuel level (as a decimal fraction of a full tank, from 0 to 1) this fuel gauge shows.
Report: 0.25
